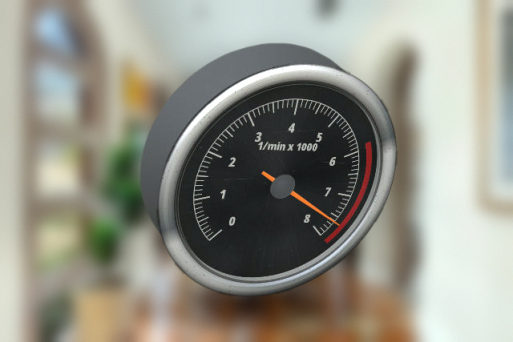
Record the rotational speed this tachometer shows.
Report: 7600 rpm
